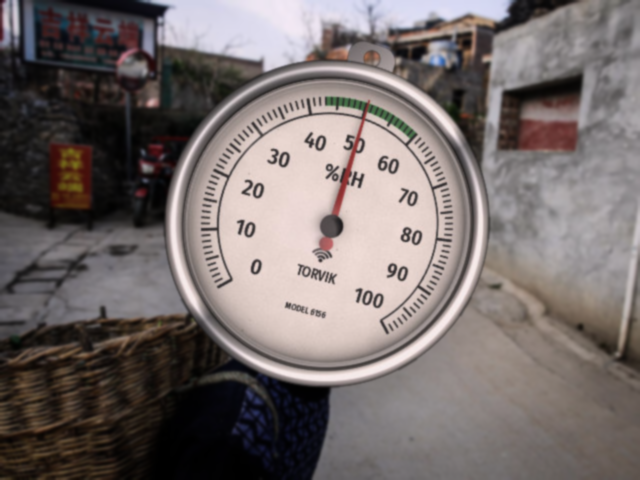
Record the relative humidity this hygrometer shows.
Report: 50 %
